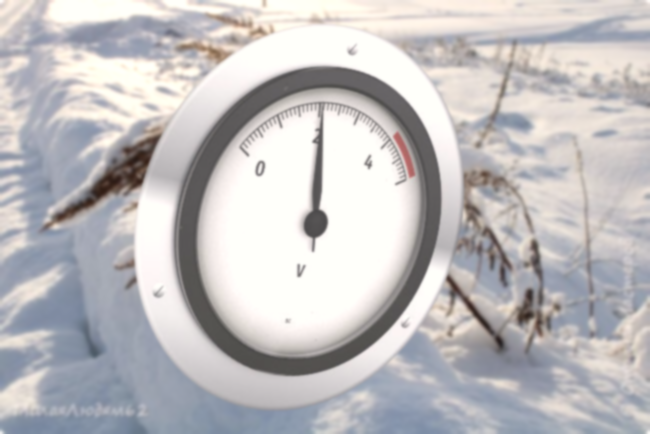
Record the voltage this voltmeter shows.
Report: 2 V
